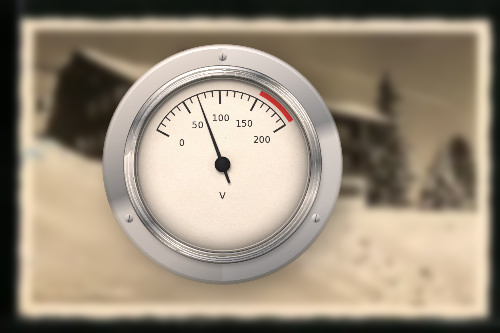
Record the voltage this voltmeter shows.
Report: 70 V
